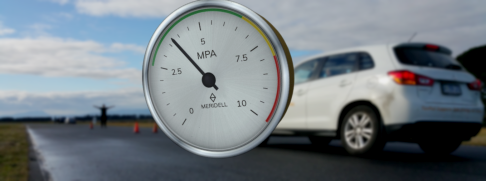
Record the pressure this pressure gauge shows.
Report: 3.75 MPa
